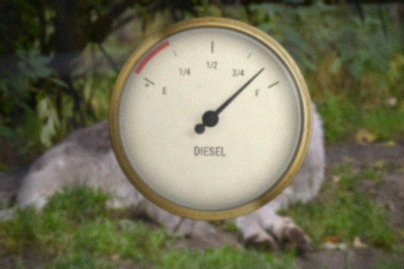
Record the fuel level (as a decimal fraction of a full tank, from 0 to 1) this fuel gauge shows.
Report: 0.875
